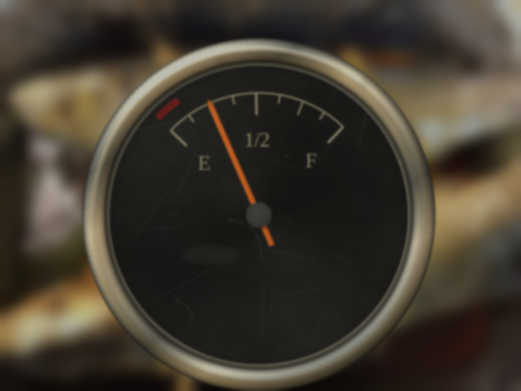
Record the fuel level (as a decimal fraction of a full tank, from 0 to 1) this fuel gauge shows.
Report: 0.25
